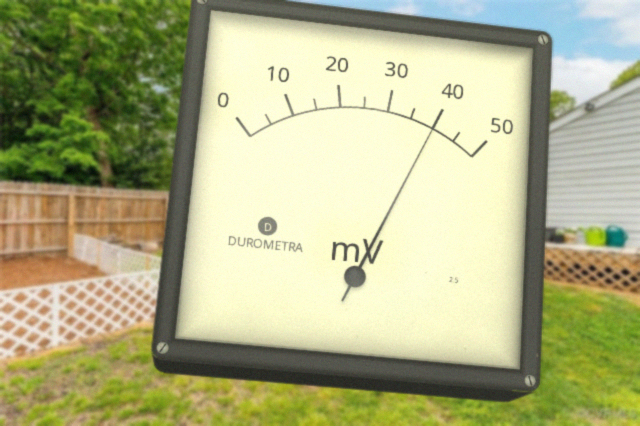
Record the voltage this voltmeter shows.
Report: 40 mV
